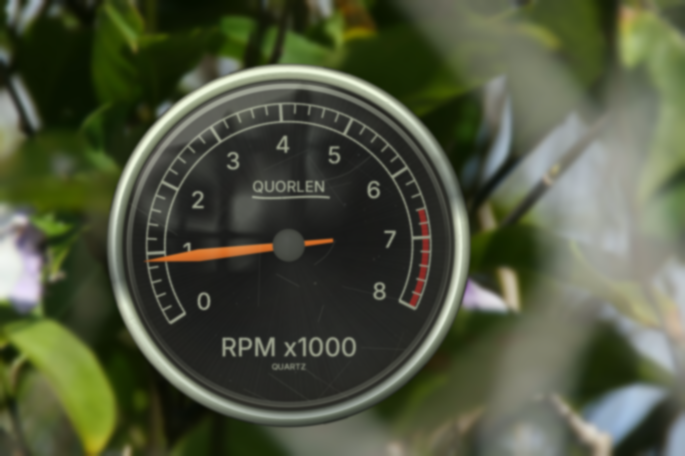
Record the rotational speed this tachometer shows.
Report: 900 rpm
